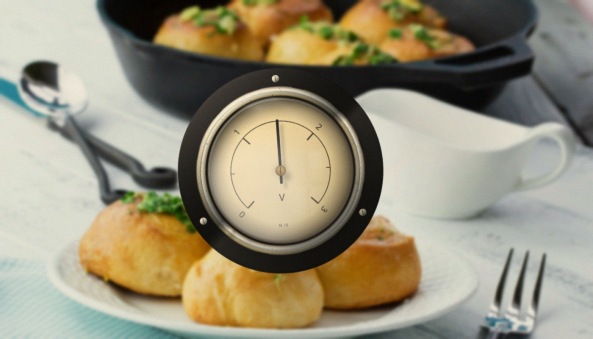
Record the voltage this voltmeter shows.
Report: 1.5 V
